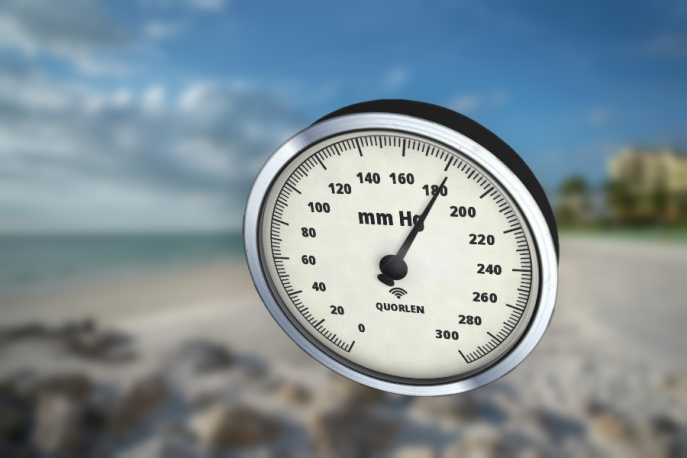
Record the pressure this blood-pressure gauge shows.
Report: 182 mmHg
